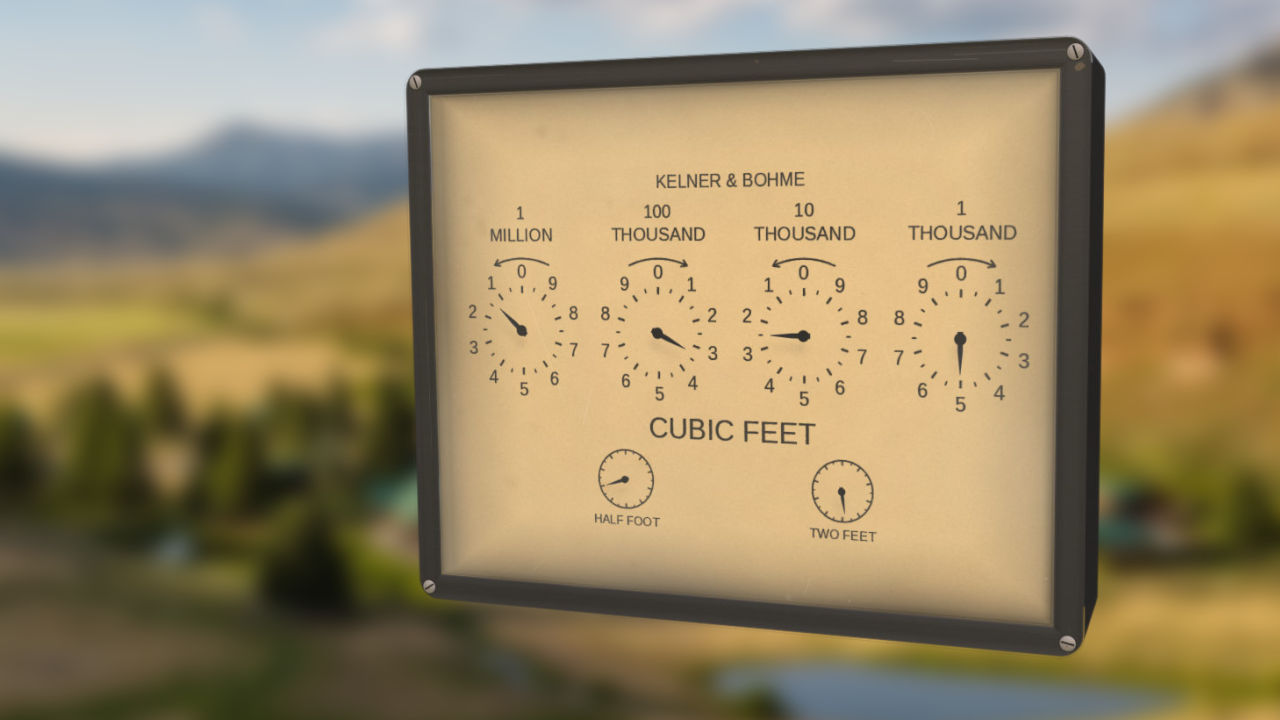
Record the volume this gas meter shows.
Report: 132500 ft³
